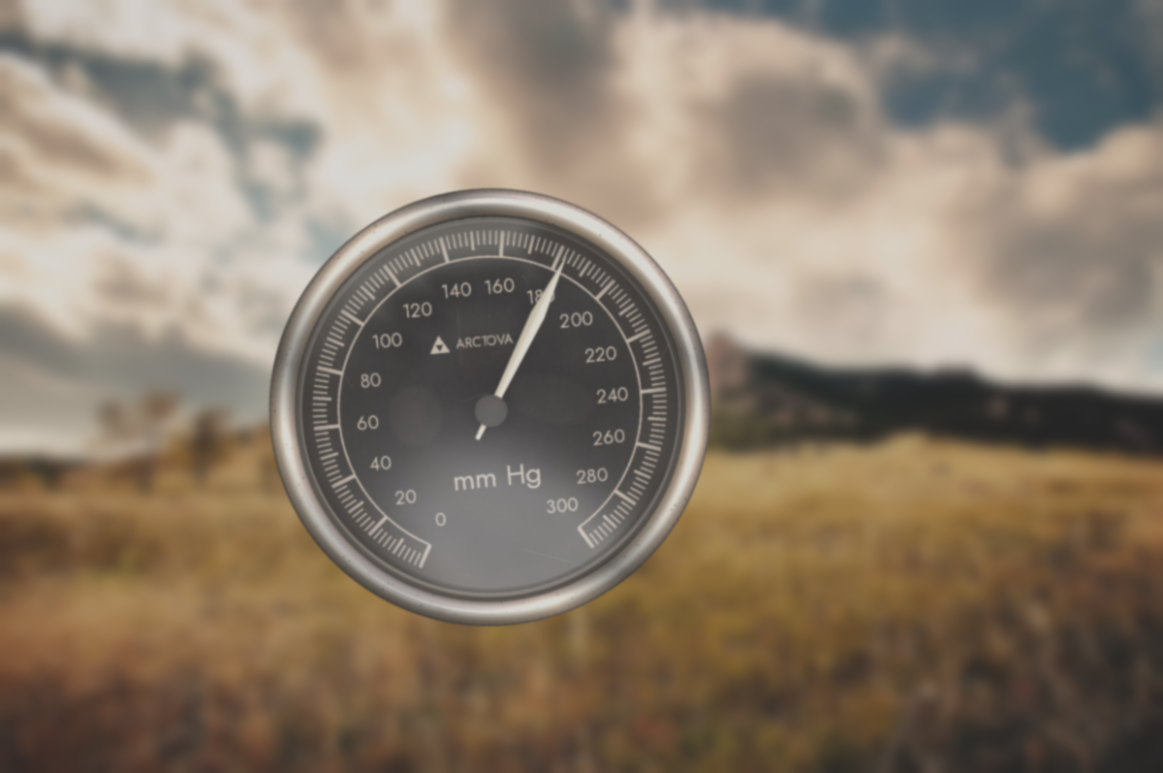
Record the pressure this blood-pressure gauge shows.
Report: 182 mmHg
